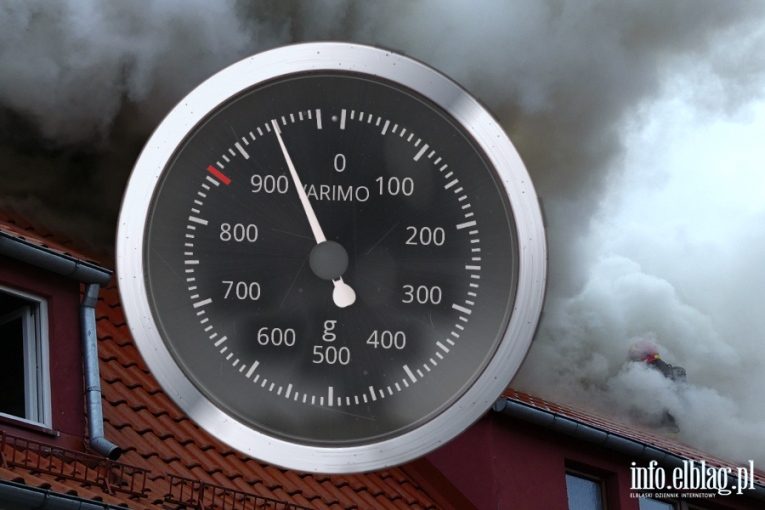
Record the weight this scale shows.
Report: 950 g
